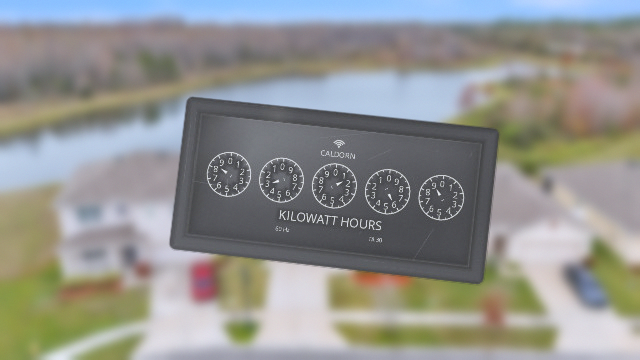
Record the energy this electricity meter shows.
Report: 83159 kWh
